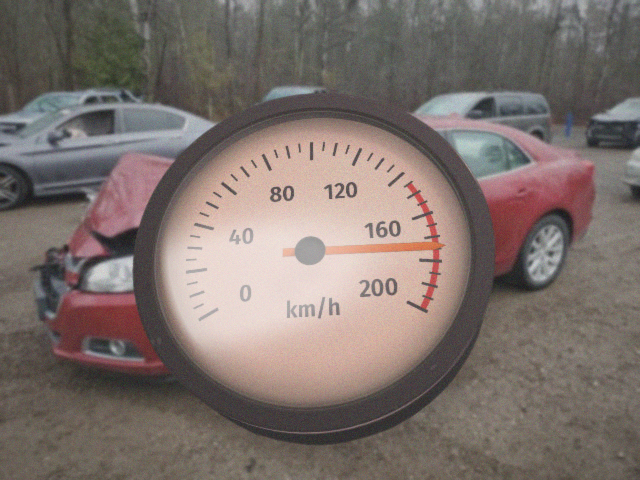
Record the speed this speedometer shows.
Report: 175 km/h
